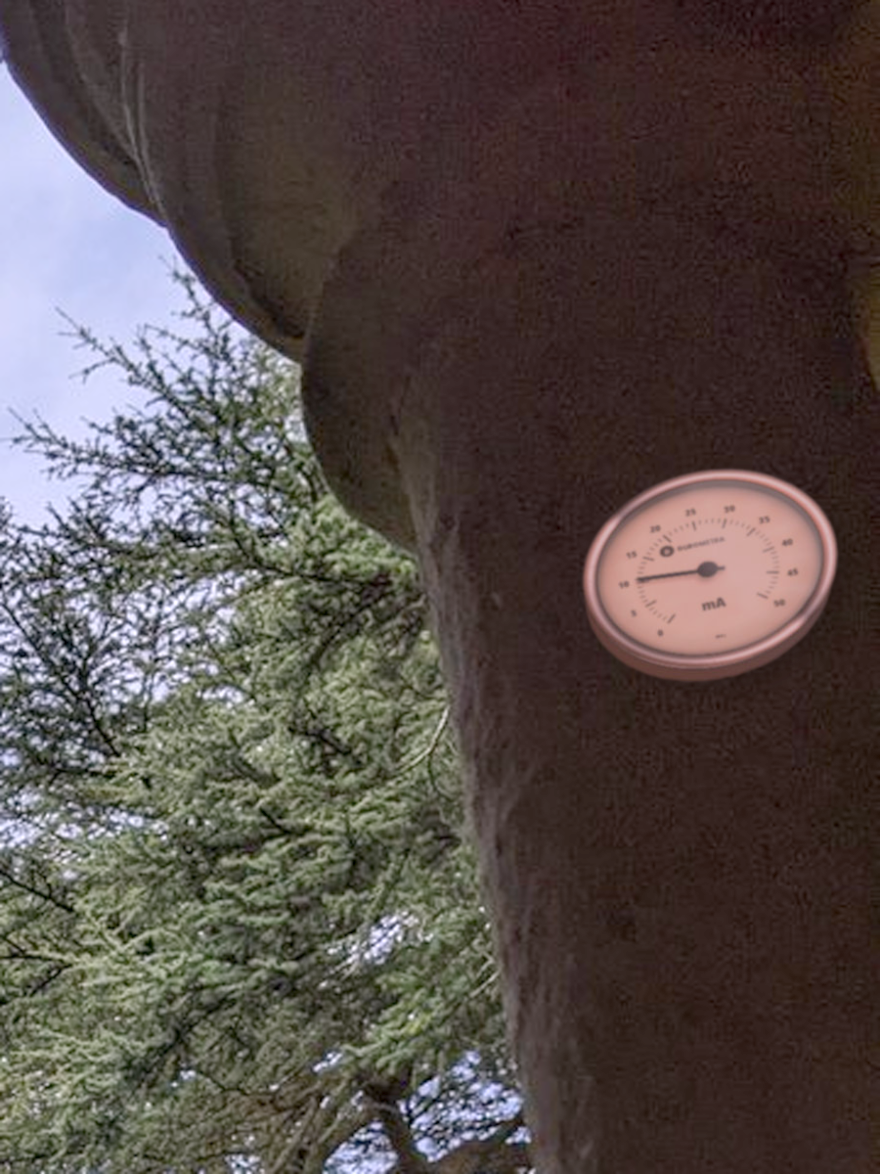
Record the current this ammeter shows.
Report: 10 mA
